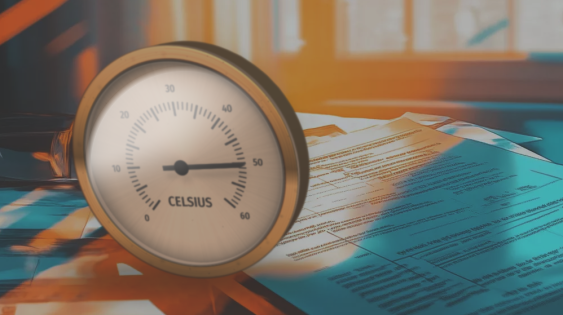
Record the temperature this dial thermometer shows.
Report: 50 °C
